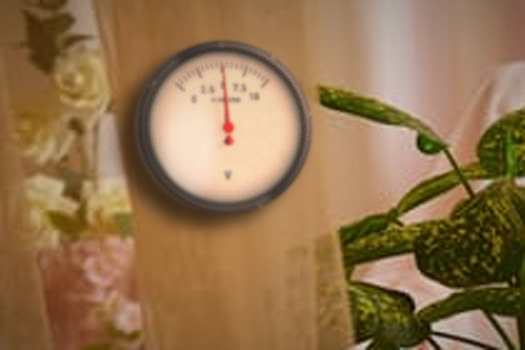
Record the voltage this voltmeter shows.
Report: 5 V
